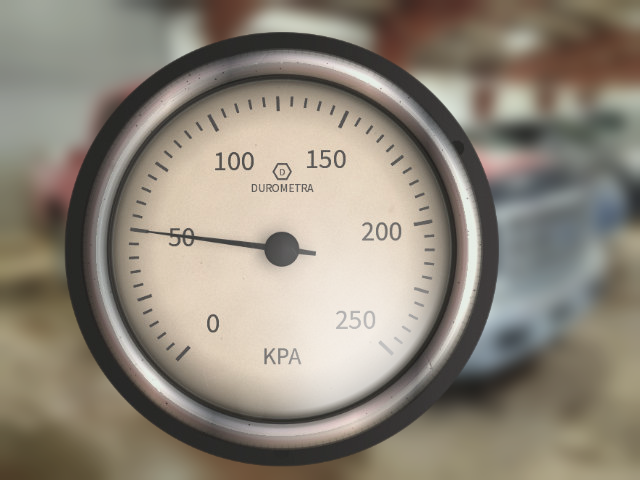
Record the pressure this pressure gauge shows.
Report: 50 kPa
